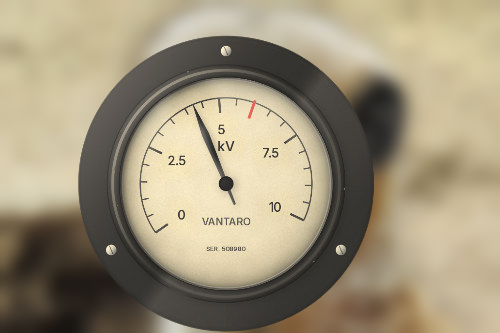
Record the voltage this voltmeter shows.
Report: 4.25 kV
